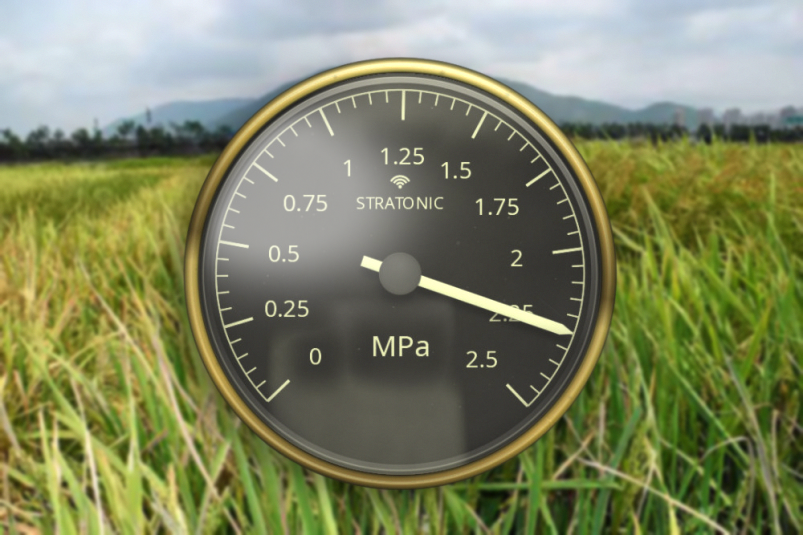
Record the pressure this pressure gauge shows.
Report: 2.25 MPa
